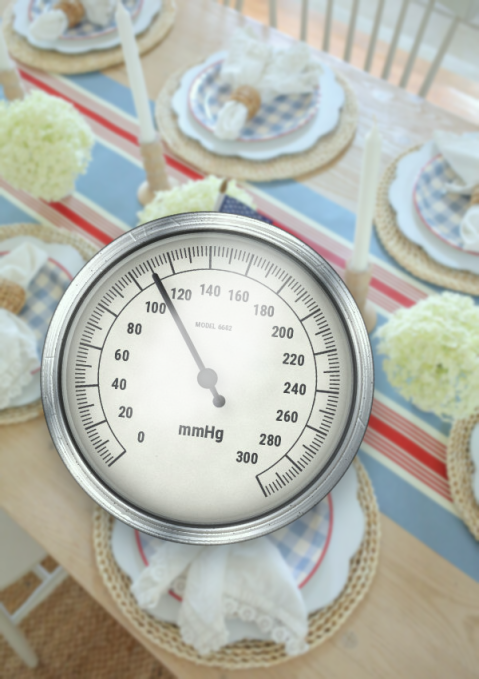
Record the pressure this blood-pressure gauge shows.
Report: 110 mmHg
